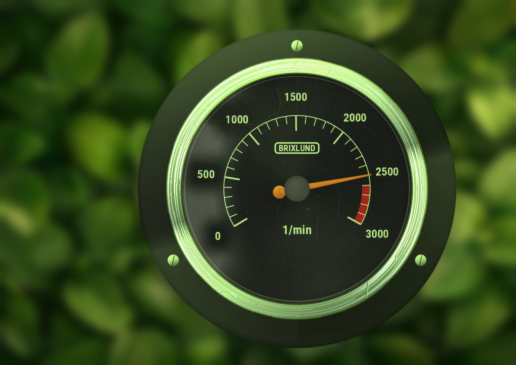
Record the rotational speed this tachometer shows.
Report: 2500 rpm
